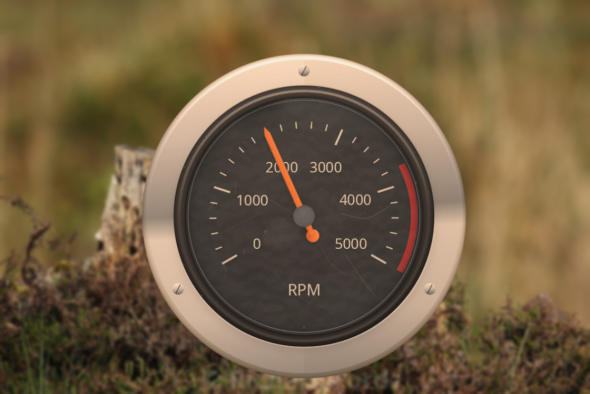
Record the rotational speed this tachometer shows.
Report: 2000 rpm
